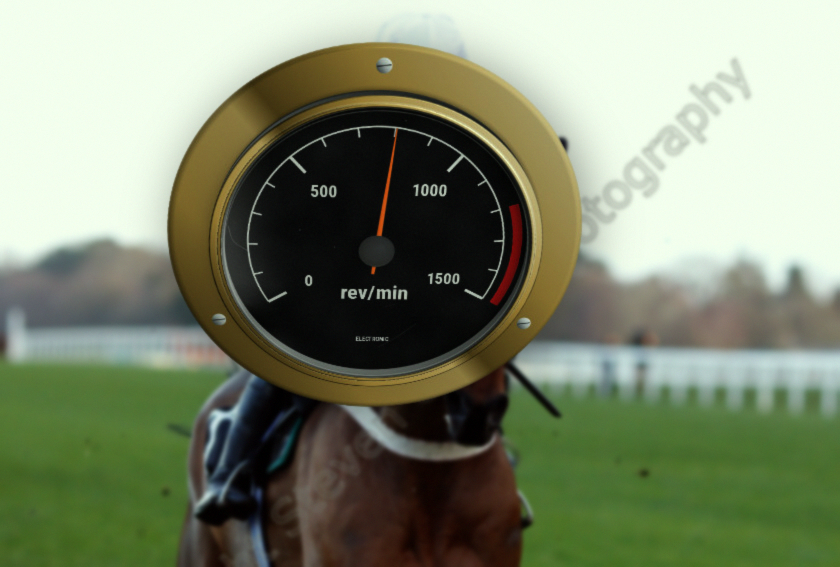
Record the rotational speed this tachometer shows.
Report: 800 rpm
